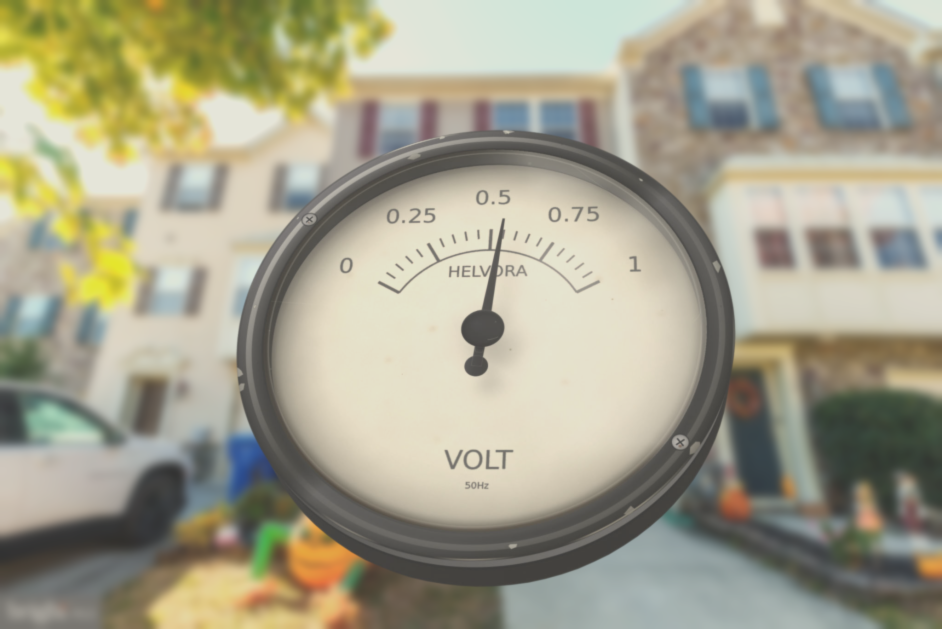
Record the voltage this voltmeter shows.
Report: 0.55 V
